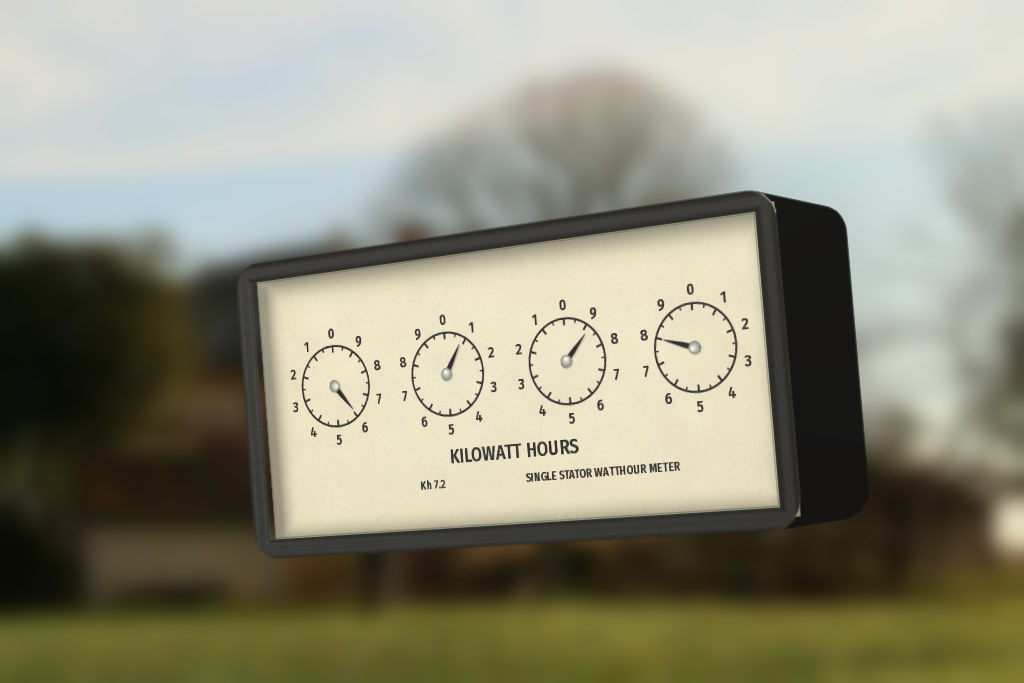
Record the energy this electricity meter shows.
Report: 6088 kWh
